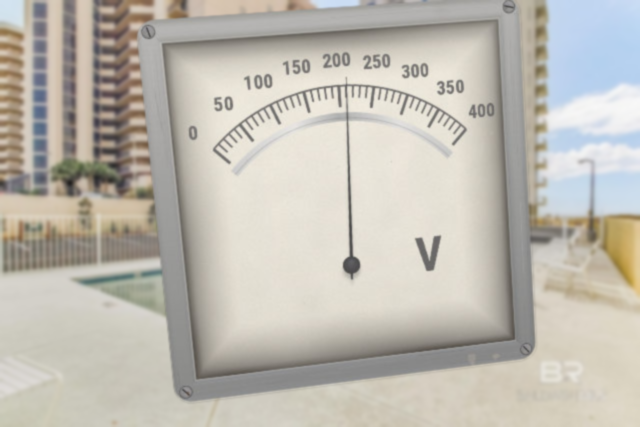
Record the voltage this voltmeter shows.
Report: 210 V
